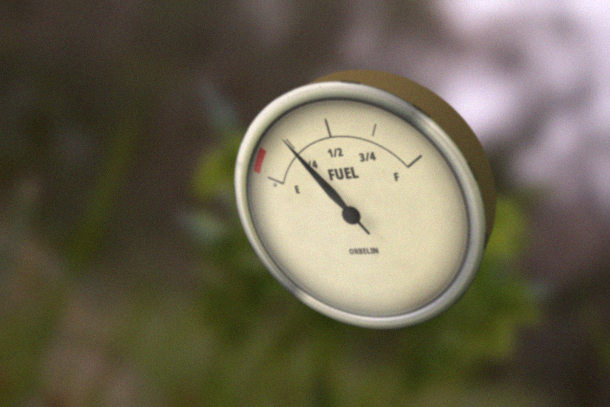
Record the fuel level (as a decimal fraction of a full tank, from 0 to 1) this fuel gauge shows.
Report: 0.25
